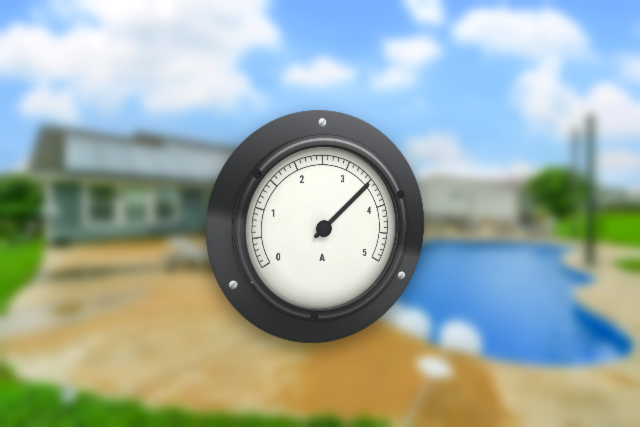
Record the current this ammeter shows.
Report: 3.5 A
